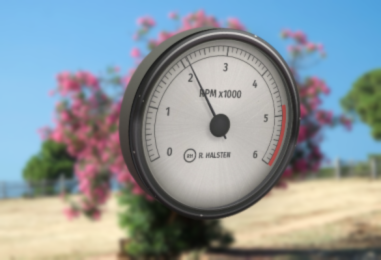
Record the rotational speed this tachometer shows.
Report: 2100 rpm
